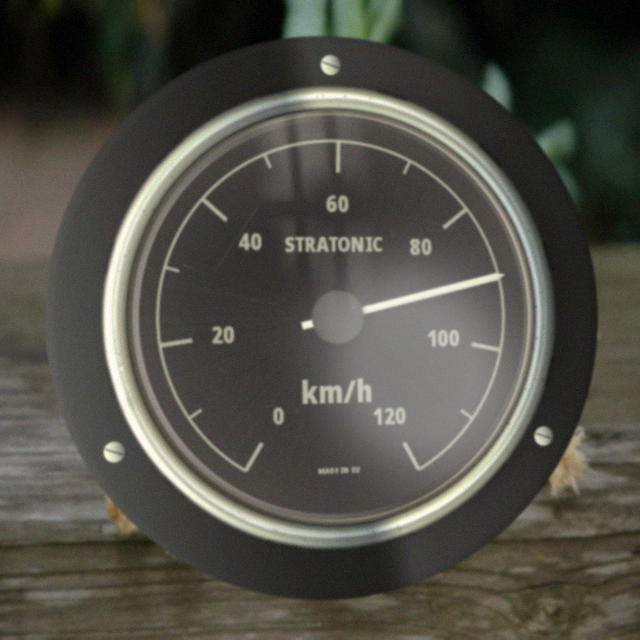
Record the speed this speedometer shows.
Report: 90 km/h
